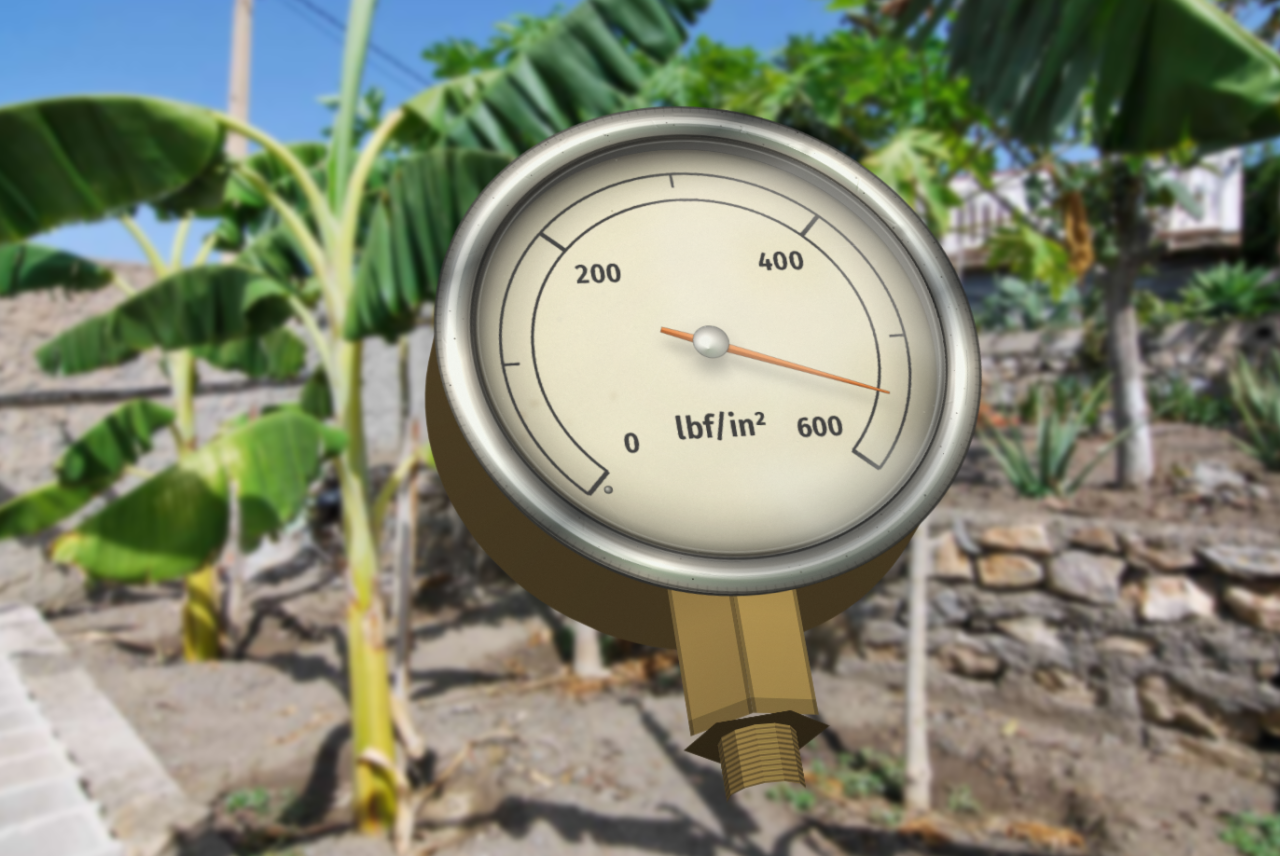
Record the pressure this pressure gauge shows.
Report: 550 psi
